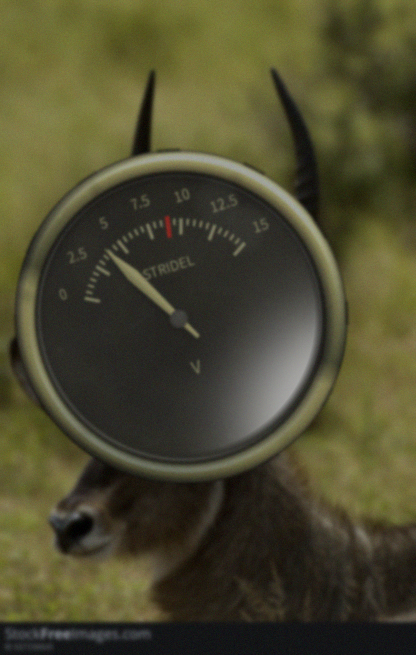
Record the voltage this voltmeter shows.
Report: 4 V
